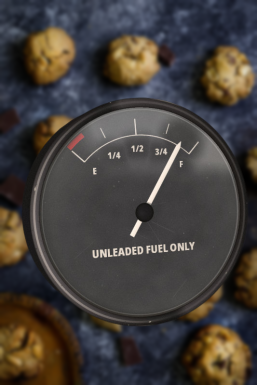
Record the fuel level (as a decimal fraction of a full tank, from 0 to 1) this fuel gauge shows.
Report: 0.875
